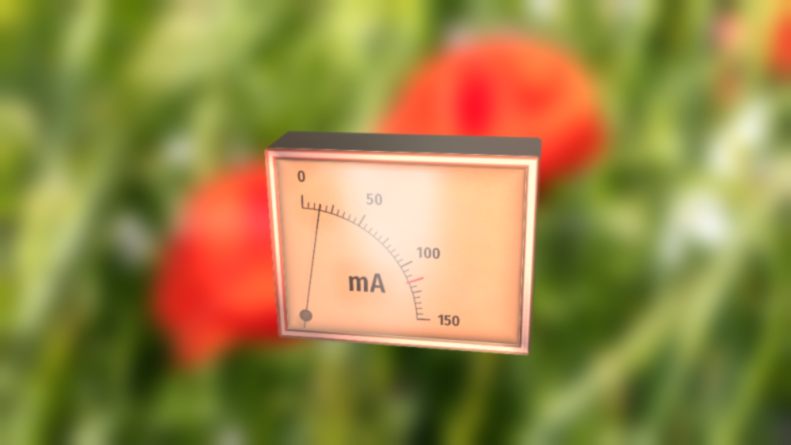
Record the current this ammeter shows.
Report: 15 mA
